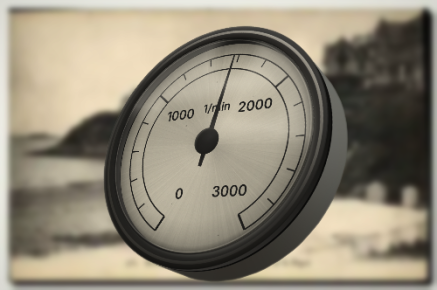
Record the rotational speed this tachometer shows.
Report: 1600 rpm
